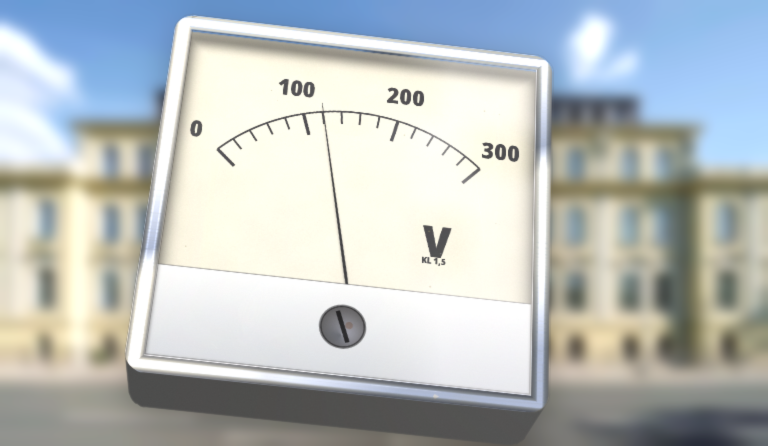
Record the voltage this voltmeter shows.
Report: 120 V
